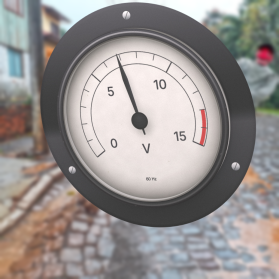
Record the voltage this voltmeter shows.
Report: 7 V
